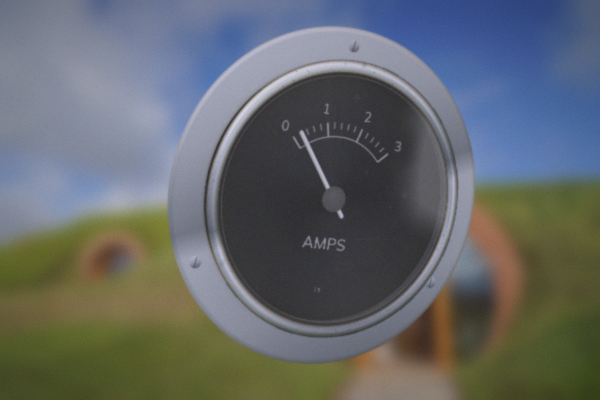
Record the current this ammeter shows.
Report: 0.2 A
